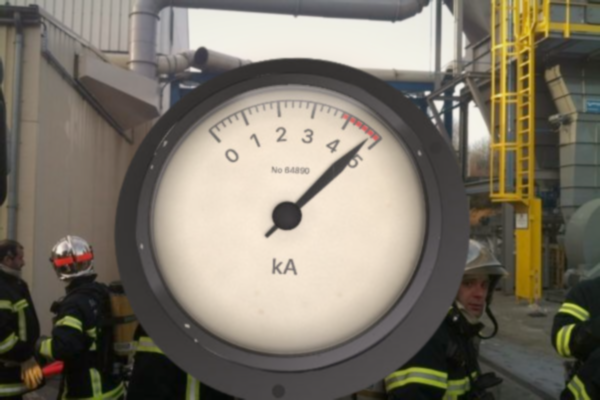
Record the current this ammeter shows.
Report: 4.8 kA
